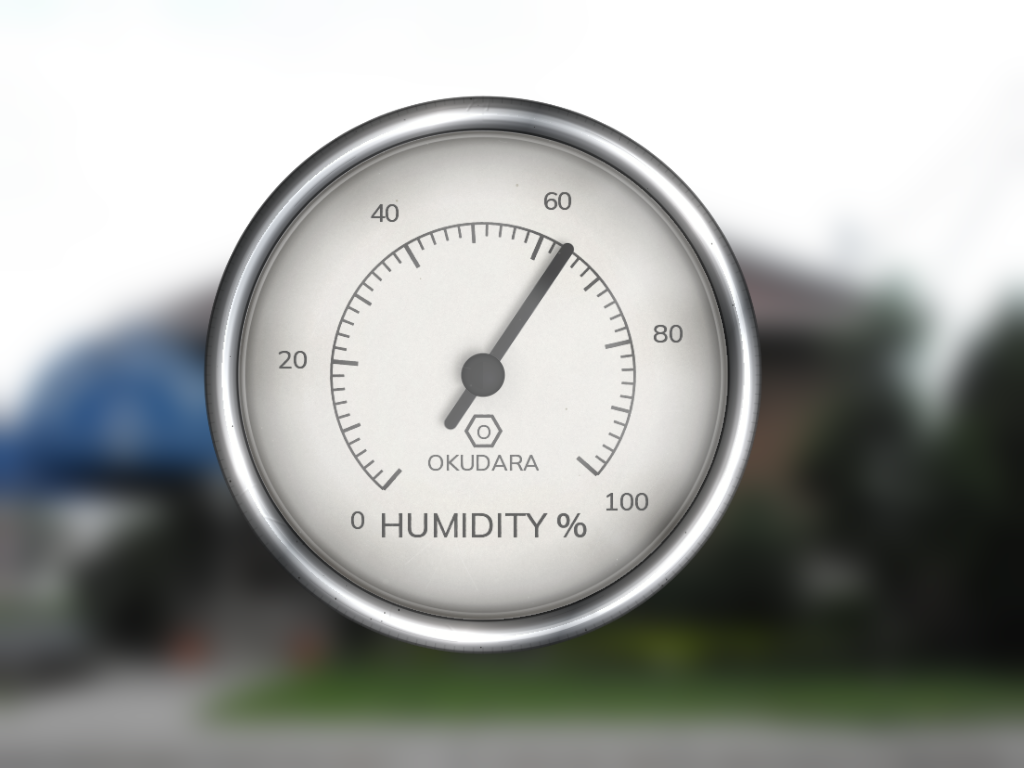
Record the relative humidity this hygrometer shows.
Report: 64 %
